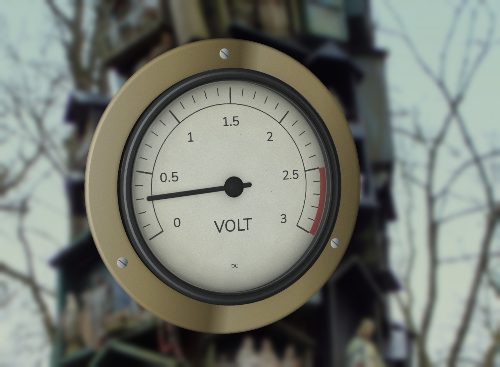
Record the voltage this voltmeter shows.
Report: 0.3 V
